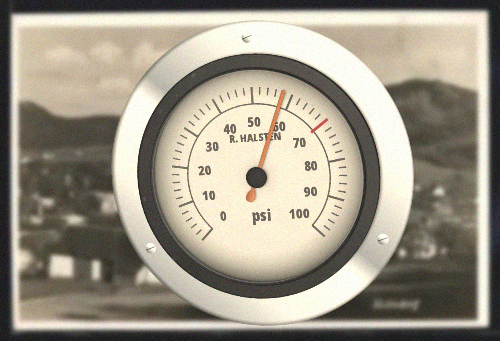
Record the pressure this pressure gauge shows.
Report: 58 psi
